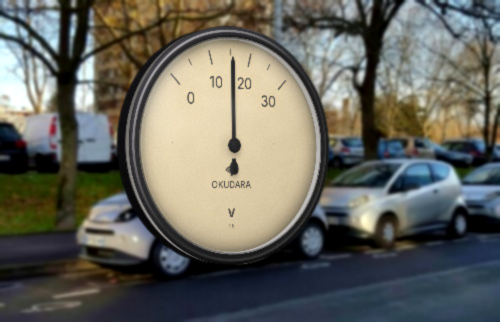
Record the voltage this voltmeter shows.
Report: 15 V
